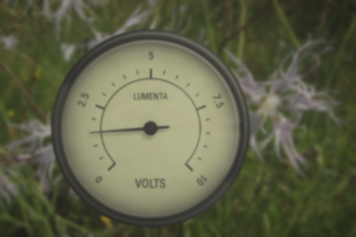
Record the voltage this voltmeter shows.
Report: 1.5 V
